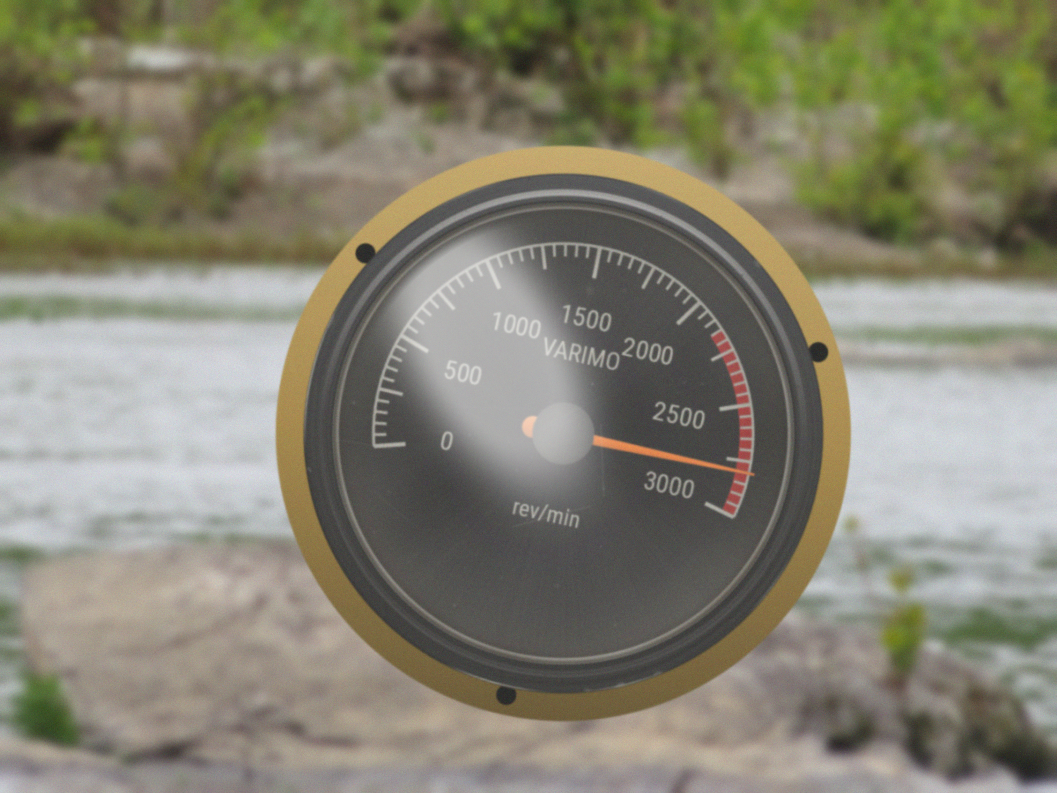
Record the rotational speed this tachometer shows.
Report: 2800 rpm
